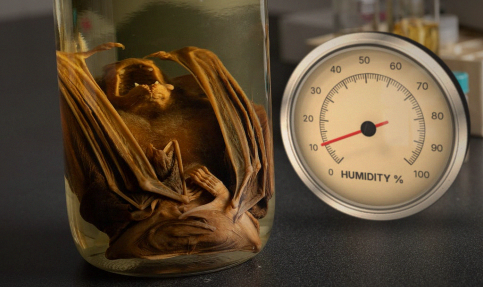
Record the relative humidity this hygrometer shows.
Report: 10 %
